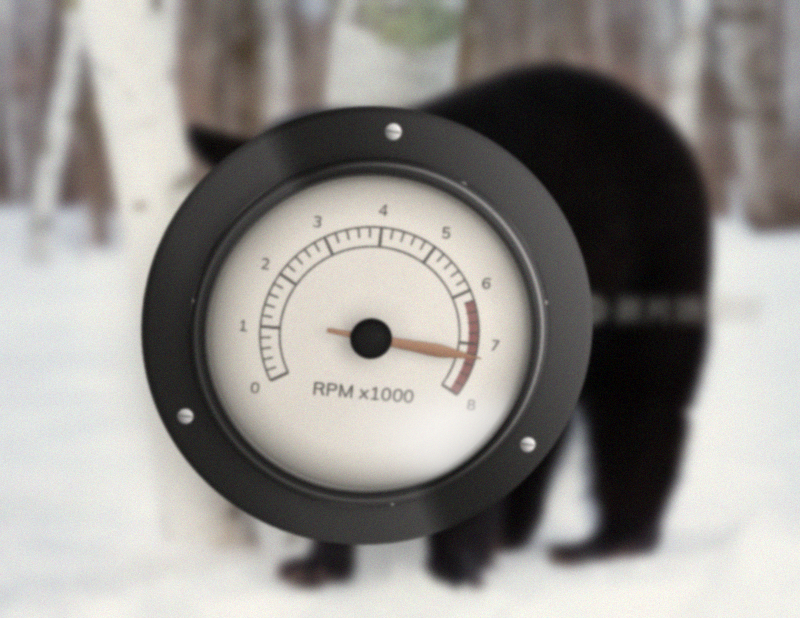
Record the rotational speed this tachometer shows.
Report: 7200 rpm
